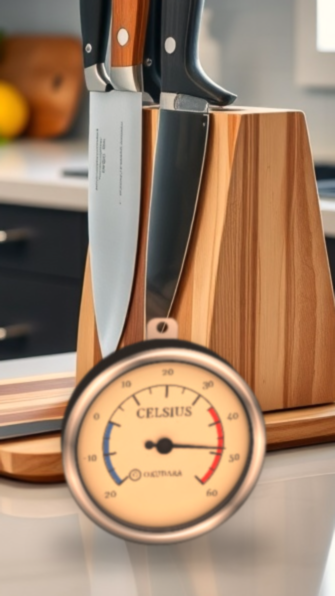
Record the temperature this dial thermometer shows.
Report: 47.5 °C
